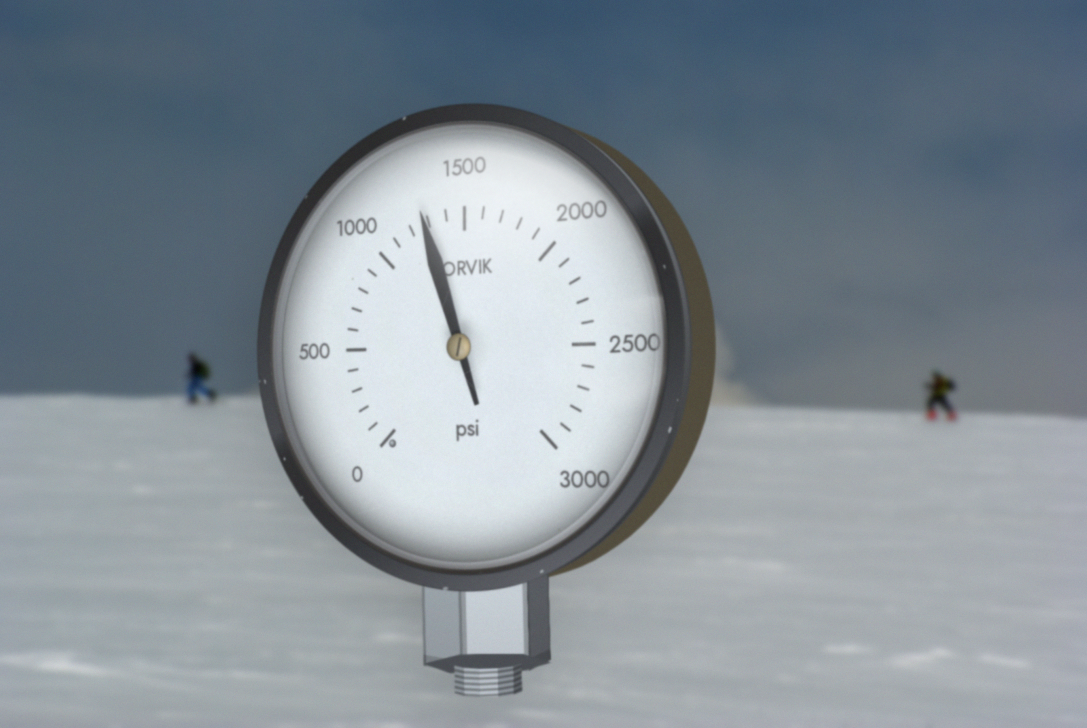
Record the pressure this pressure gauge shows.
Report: 1300 psi
